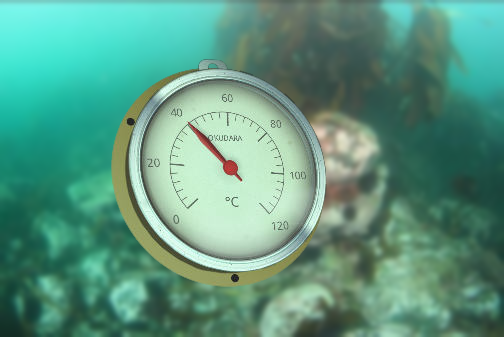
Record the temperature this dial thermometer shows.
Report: 40 °C
